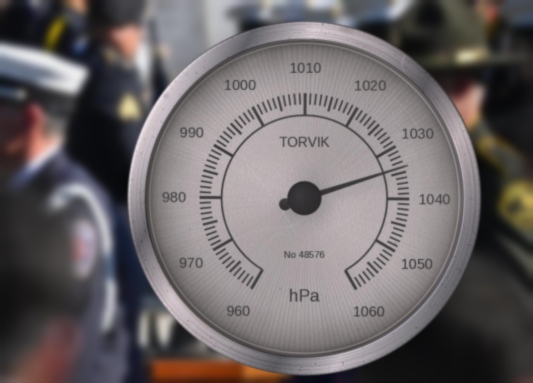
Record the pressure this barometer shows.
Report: 1034 hPa
